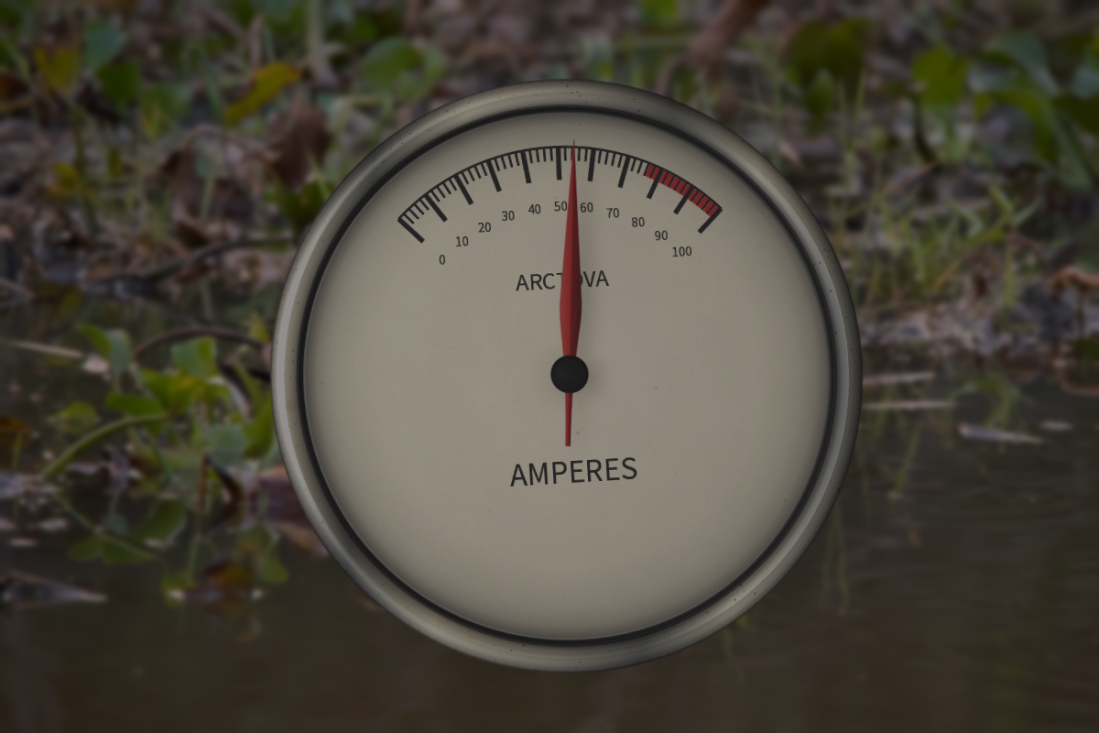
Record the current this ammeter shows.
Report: 54 A
